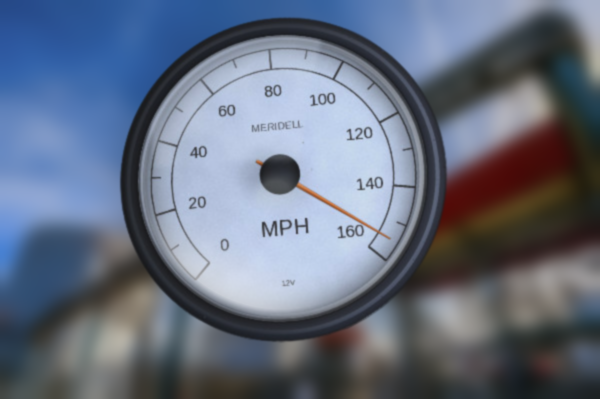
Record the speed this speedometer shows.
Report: 155 mph
